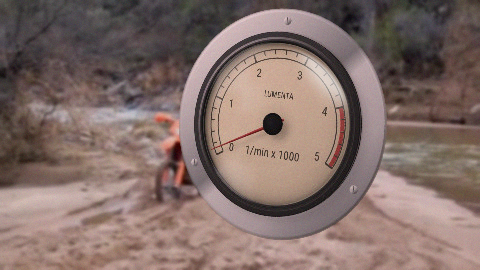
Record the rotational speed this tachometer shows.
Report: 100 rpm
